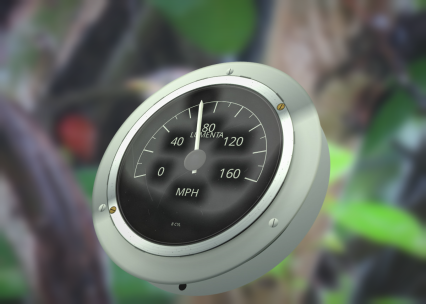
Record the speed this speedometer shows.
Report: 70 mph
